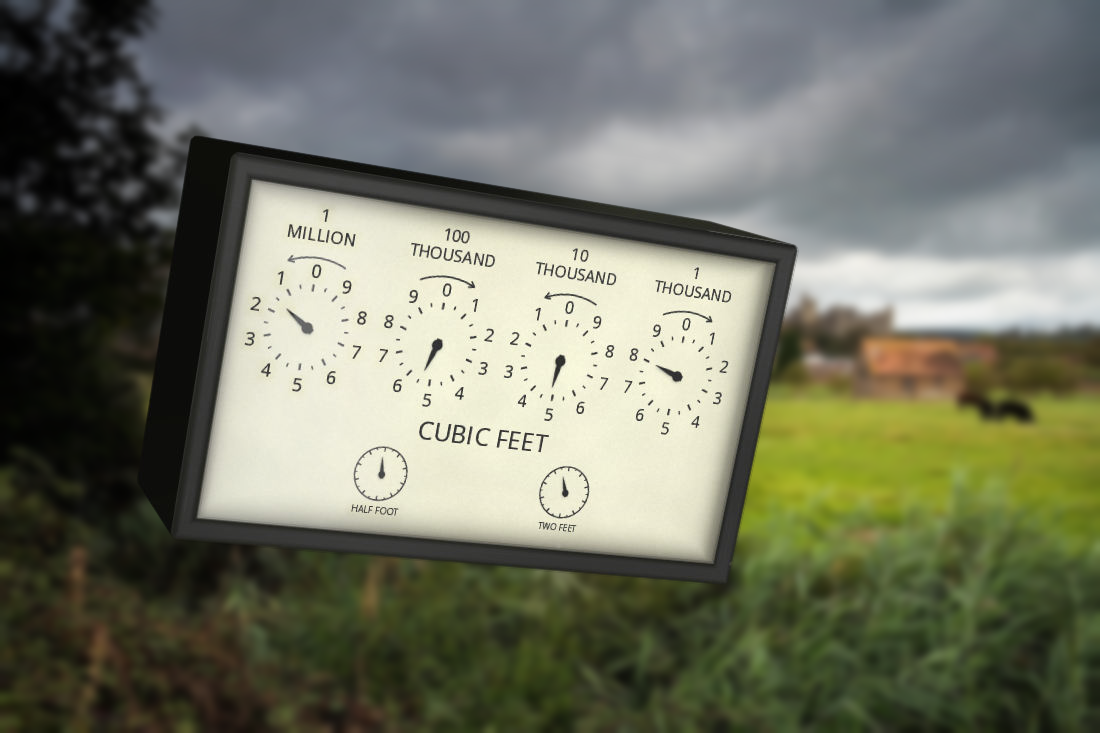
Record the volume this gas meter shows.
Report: 154800 ft³
